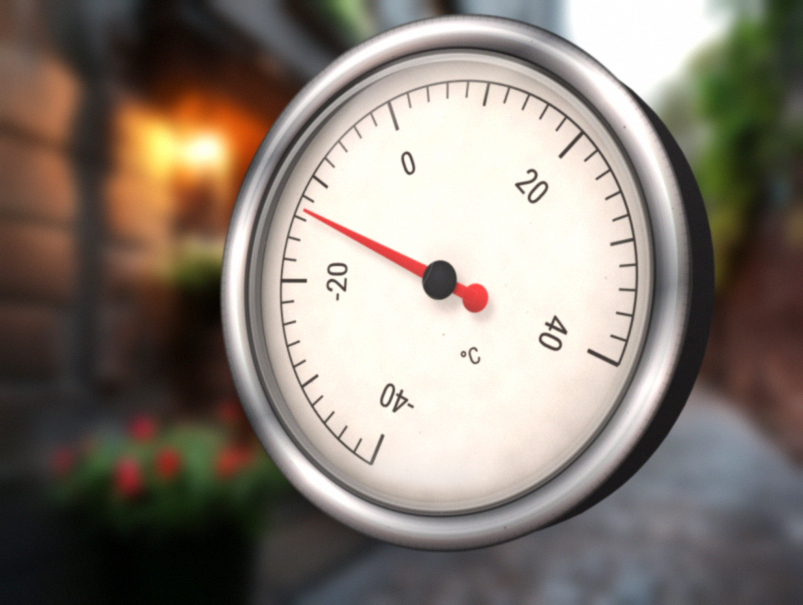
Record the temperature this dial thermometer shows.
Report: -13 °C
